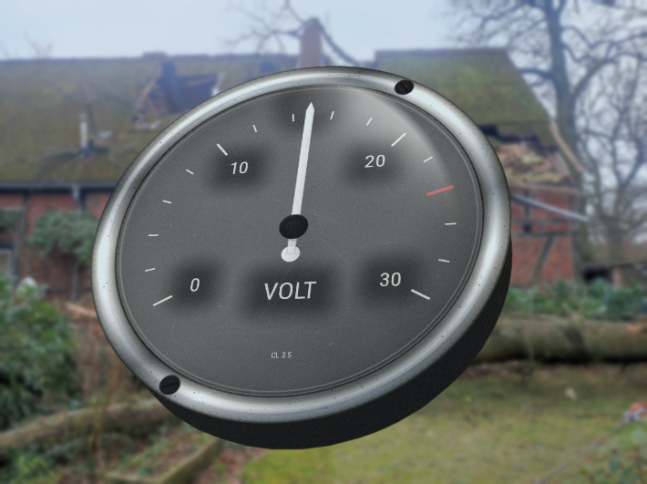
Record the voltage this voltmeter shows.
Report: 15 V
